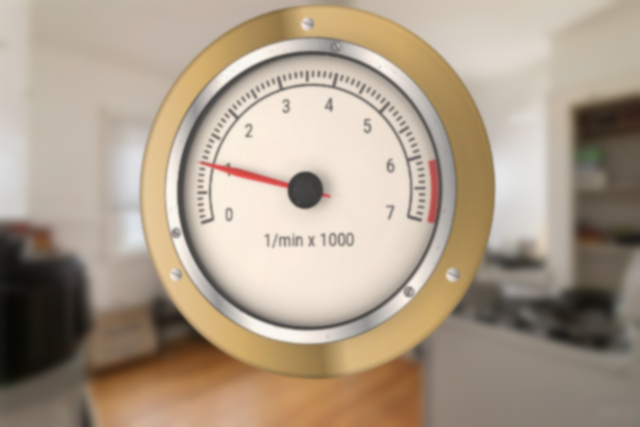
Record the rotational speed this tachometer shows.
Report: 1000 rpm
